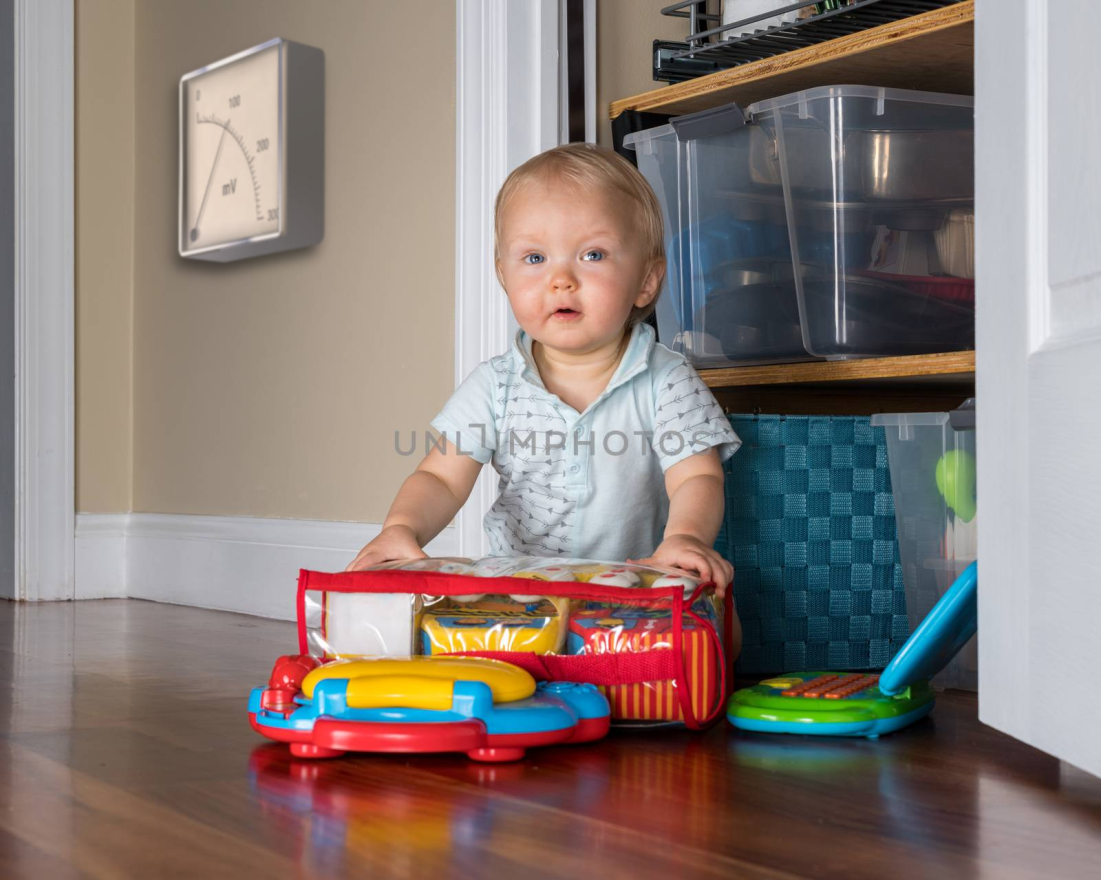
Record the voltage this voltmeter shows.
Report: 100 mV
